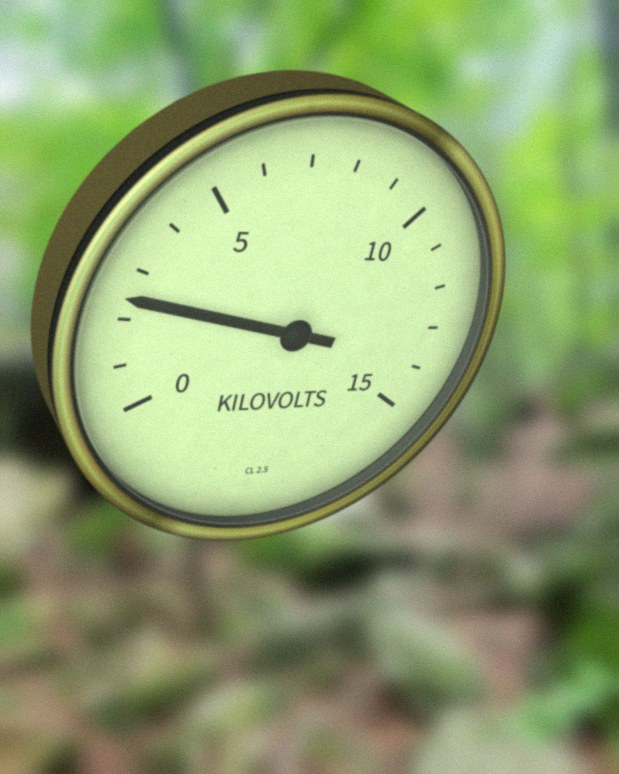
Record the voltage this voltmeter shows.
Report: 2.5 kV
